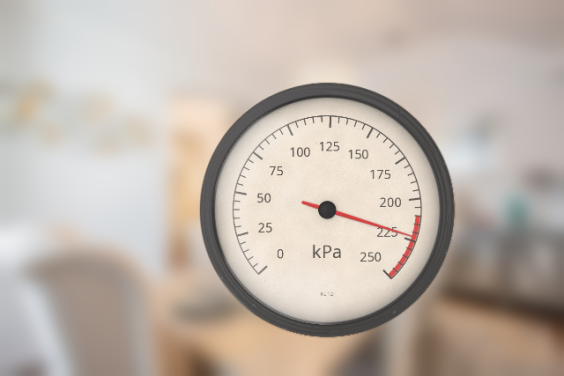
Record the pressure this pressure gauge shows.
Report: 222.5 kPa
